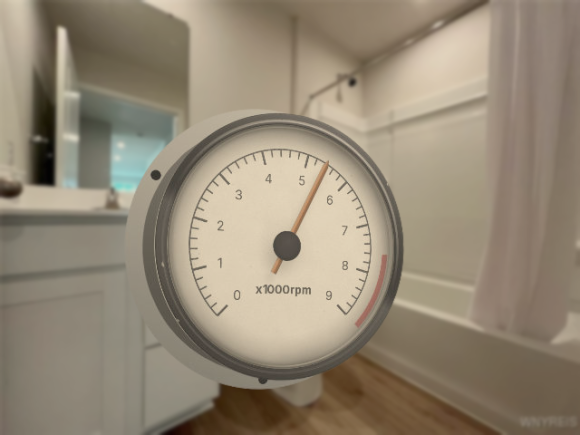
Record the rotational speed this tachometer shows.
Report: 5400 rpm
